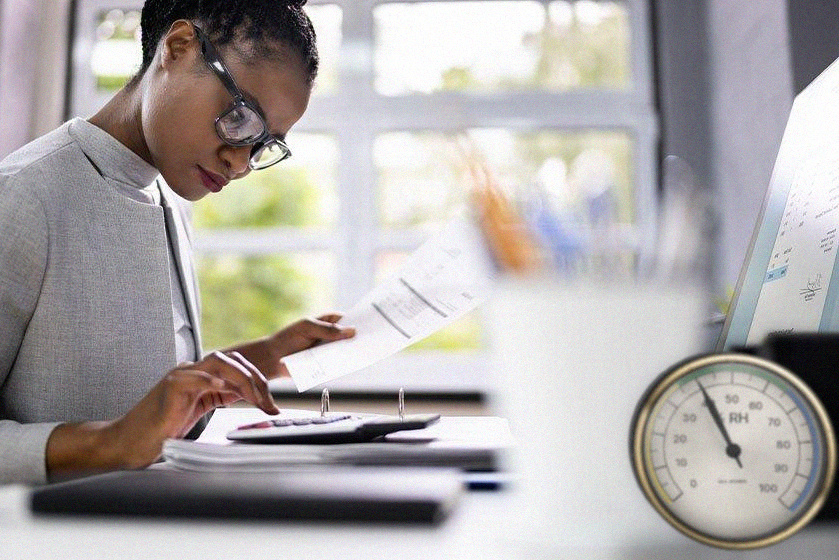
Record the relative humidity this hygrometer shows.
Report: 40 %
